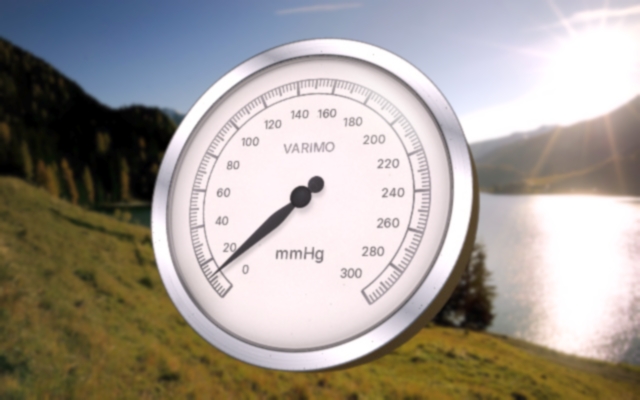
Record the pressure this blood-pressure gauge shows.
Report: 10 mmHg
